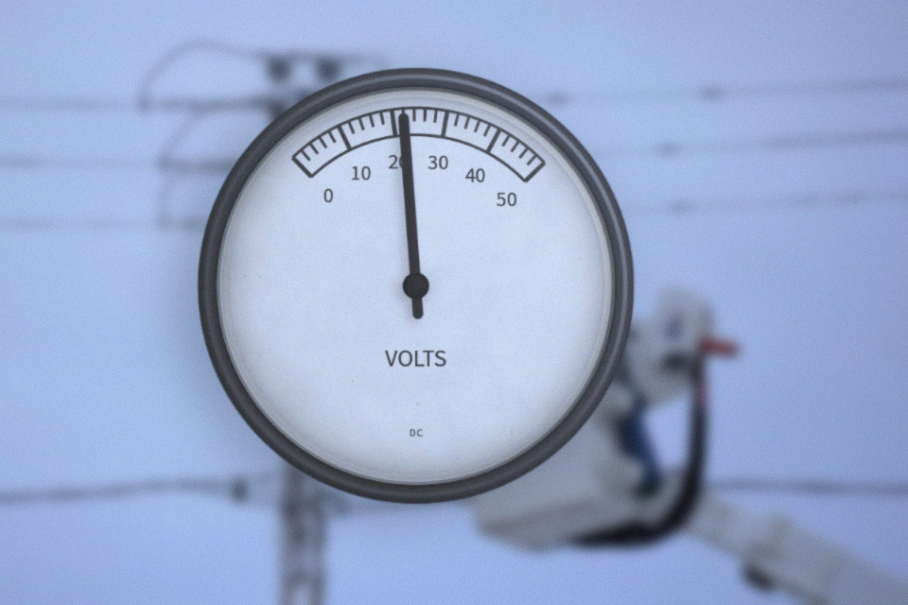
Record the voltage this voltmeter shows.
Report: 22 V
